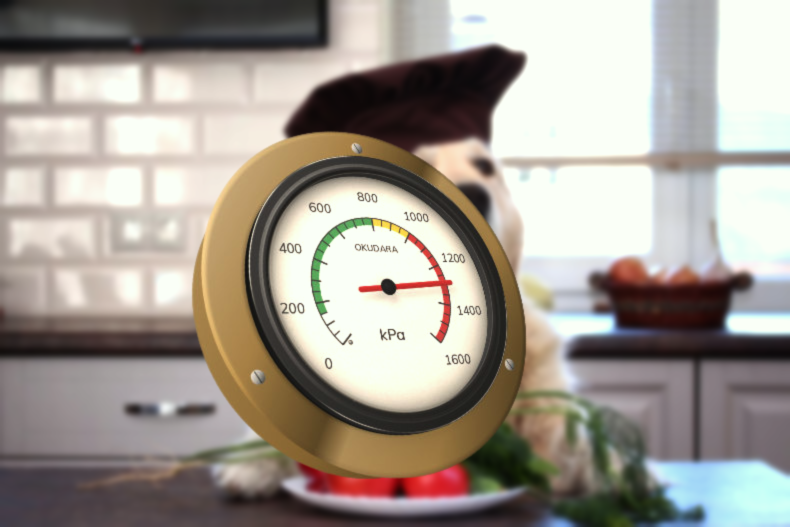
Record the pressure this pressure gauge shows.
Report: 1300 kPa
